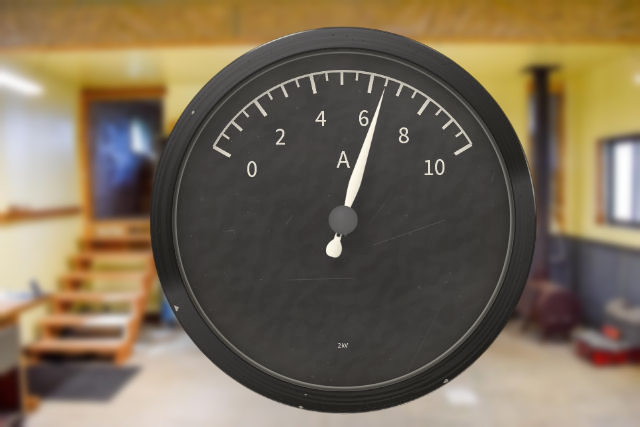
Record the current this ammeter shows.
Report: 6.5 A
